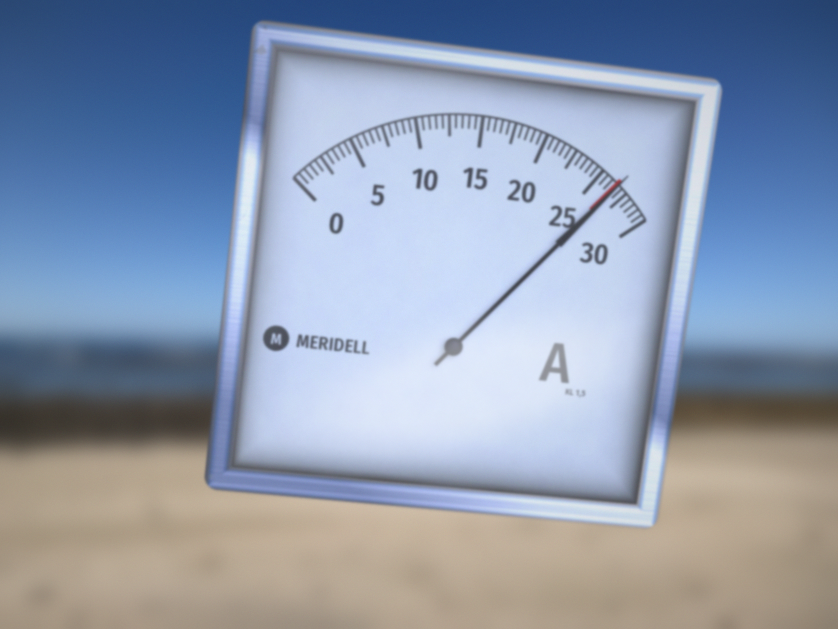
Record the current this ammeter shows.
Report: 26.5 A
